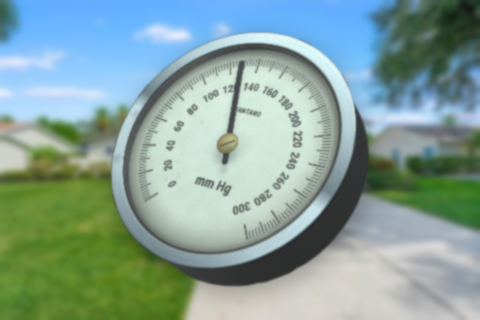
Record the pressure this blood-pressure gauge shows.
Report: 130 mmHg
